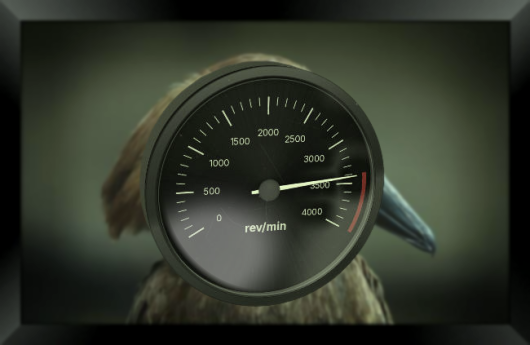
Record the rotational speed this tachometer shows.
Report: 3400 rpm
